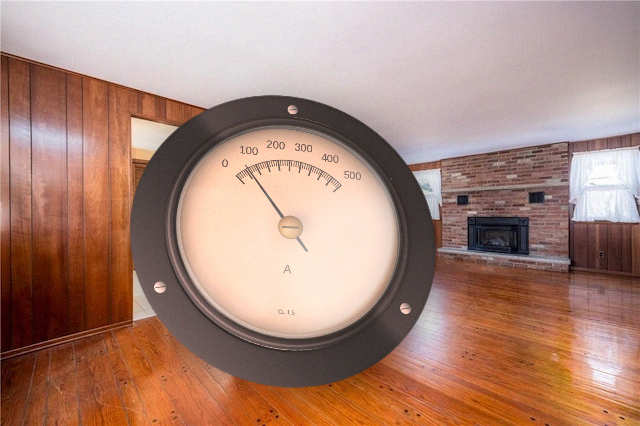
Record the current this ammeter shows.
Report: 50 A
